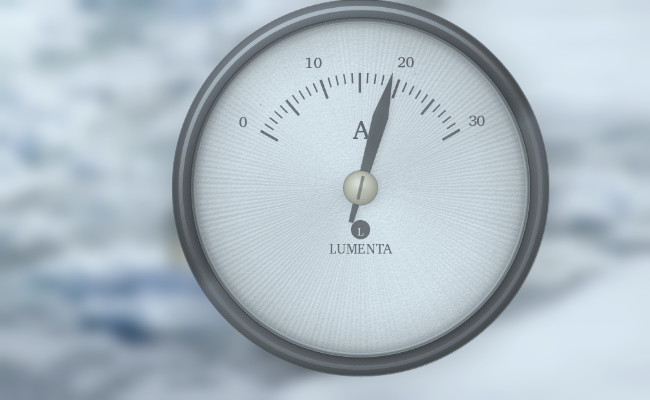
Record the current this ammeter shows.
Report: 19 A
